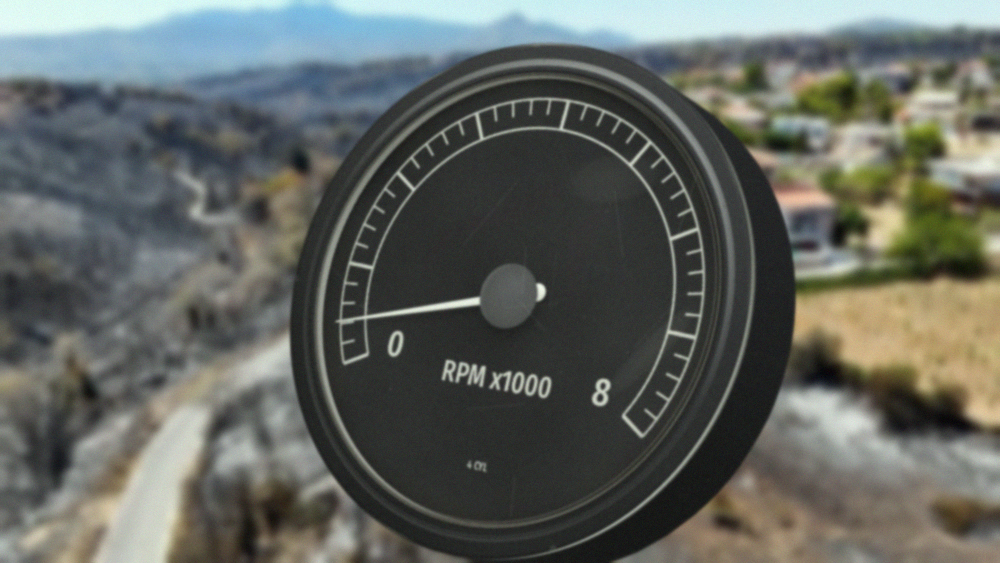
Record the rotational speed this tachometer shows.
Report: 400 rpm
